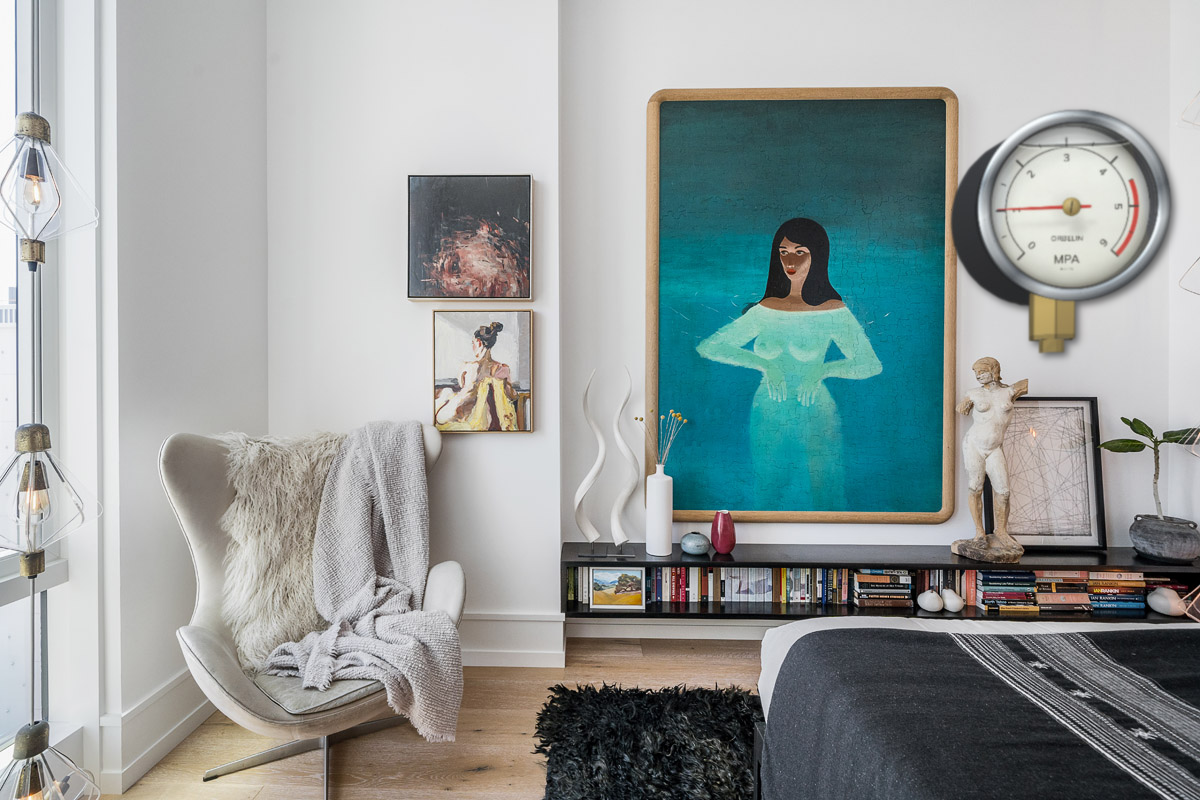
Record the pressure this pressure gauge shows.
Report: 1 MPa
